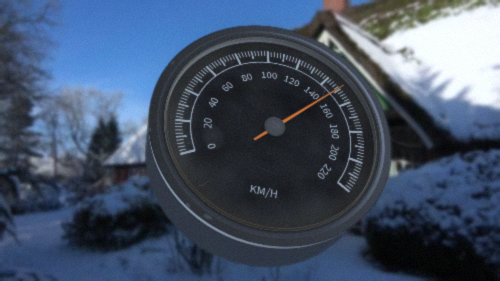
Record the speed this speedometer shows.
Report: 150 km/h
